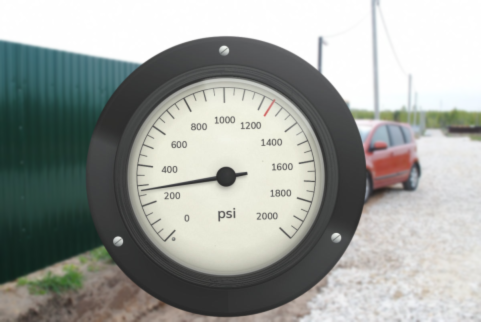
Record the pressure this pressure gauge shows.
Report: 275 psi
